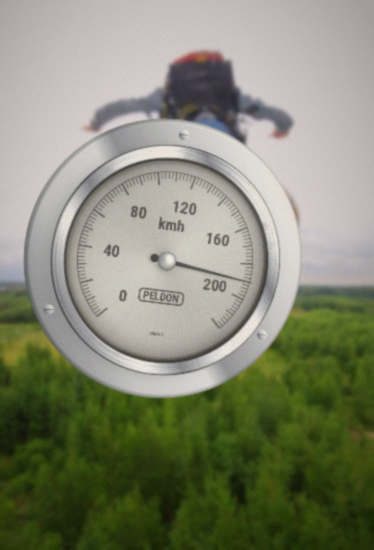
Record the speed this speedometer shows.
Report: 190 km/h
